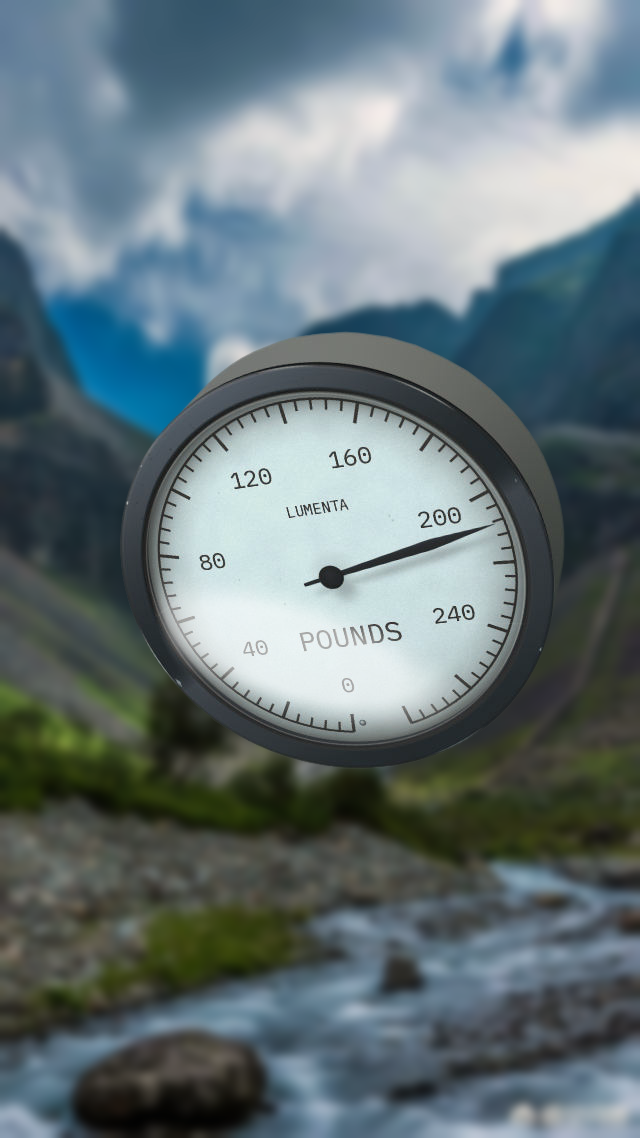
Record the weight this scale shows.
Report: 208 lb
